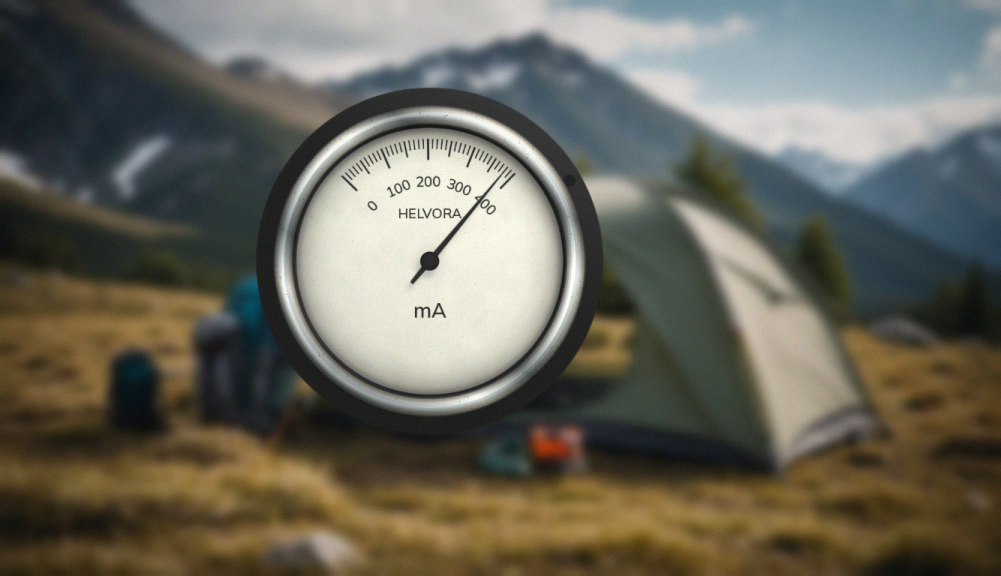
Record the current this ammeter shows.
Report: 380 mA
